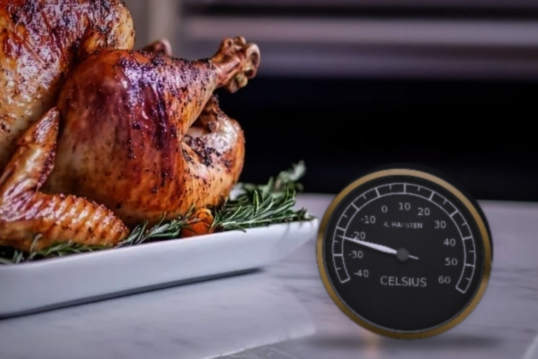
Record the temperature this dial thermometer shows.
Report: -22.5 °C
